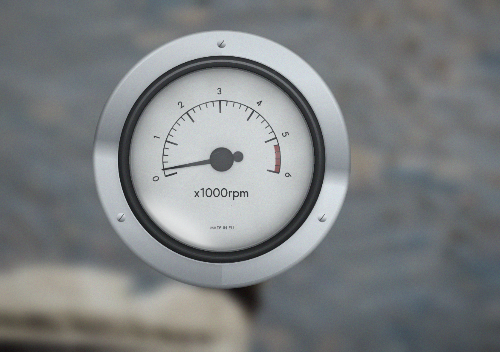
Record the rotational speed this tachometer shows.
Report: 200 rpm
